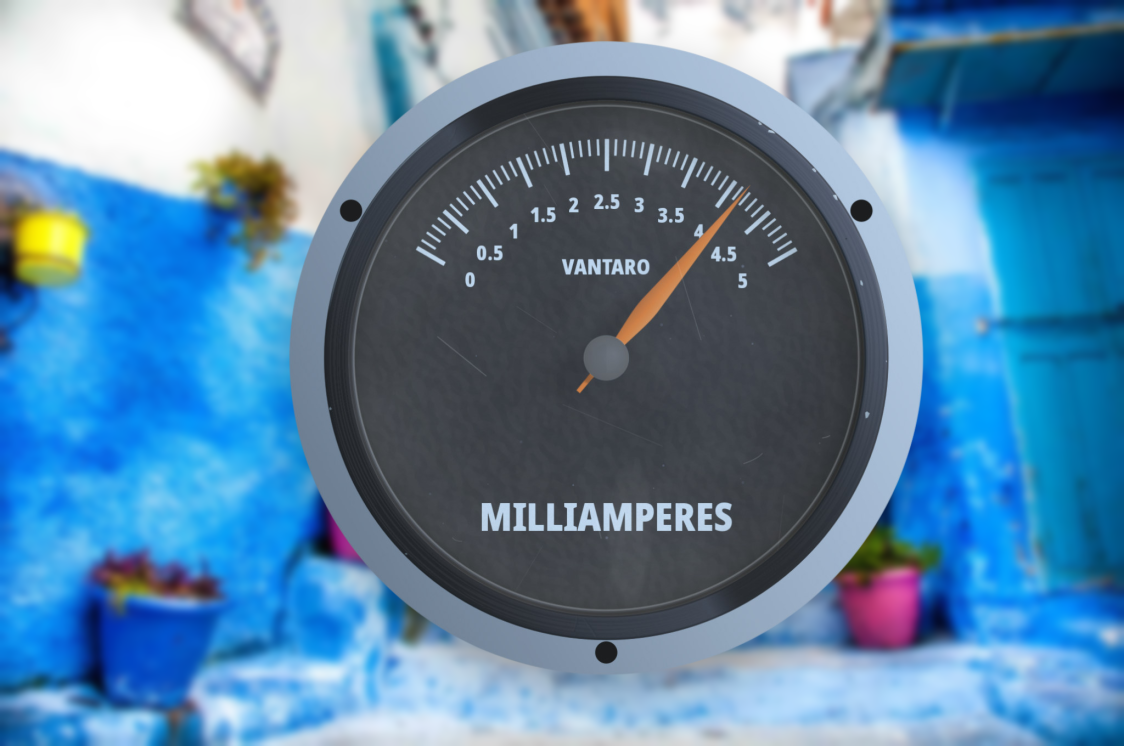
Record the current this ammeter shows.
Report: 4.15 mA
